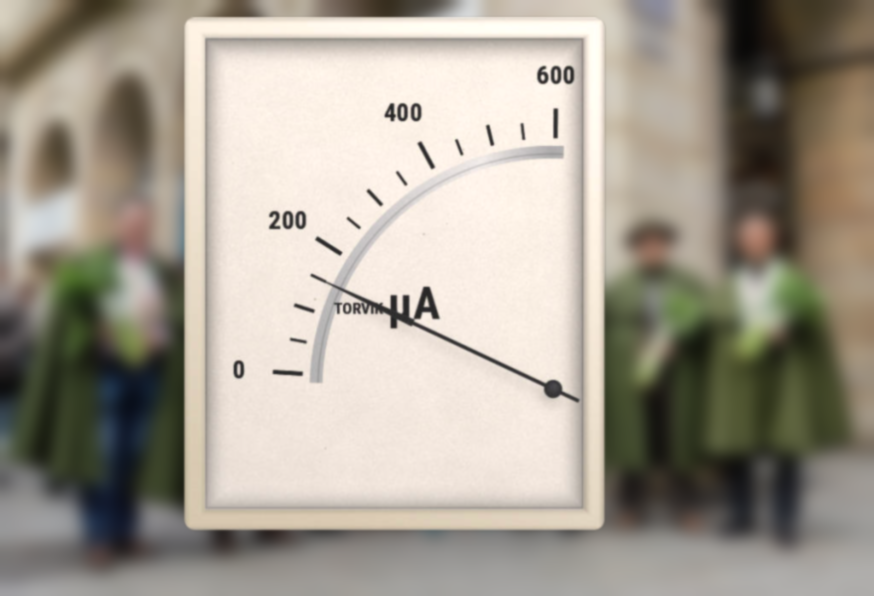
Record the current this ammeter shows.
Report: 150 µA
